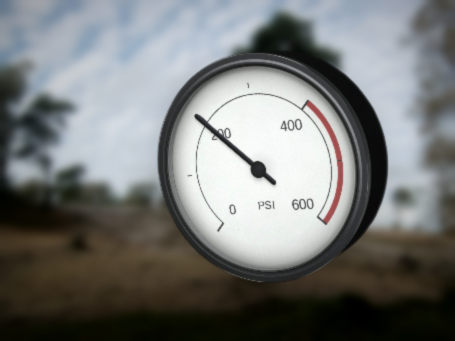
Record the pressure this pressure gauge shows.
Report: 200 psi
